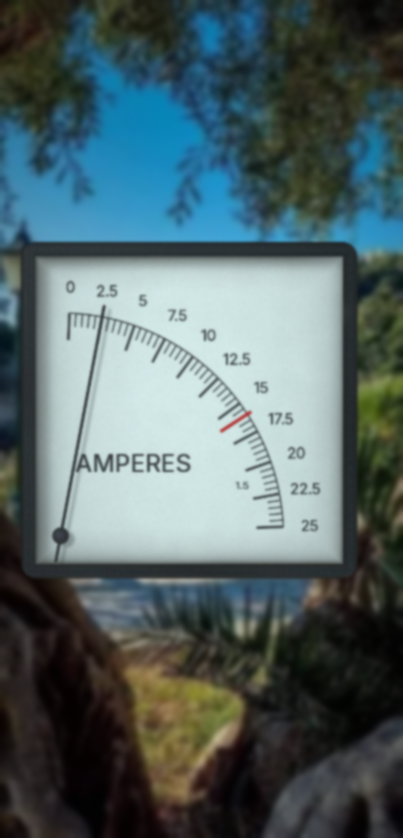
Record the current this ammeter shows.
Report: 2.5 A
